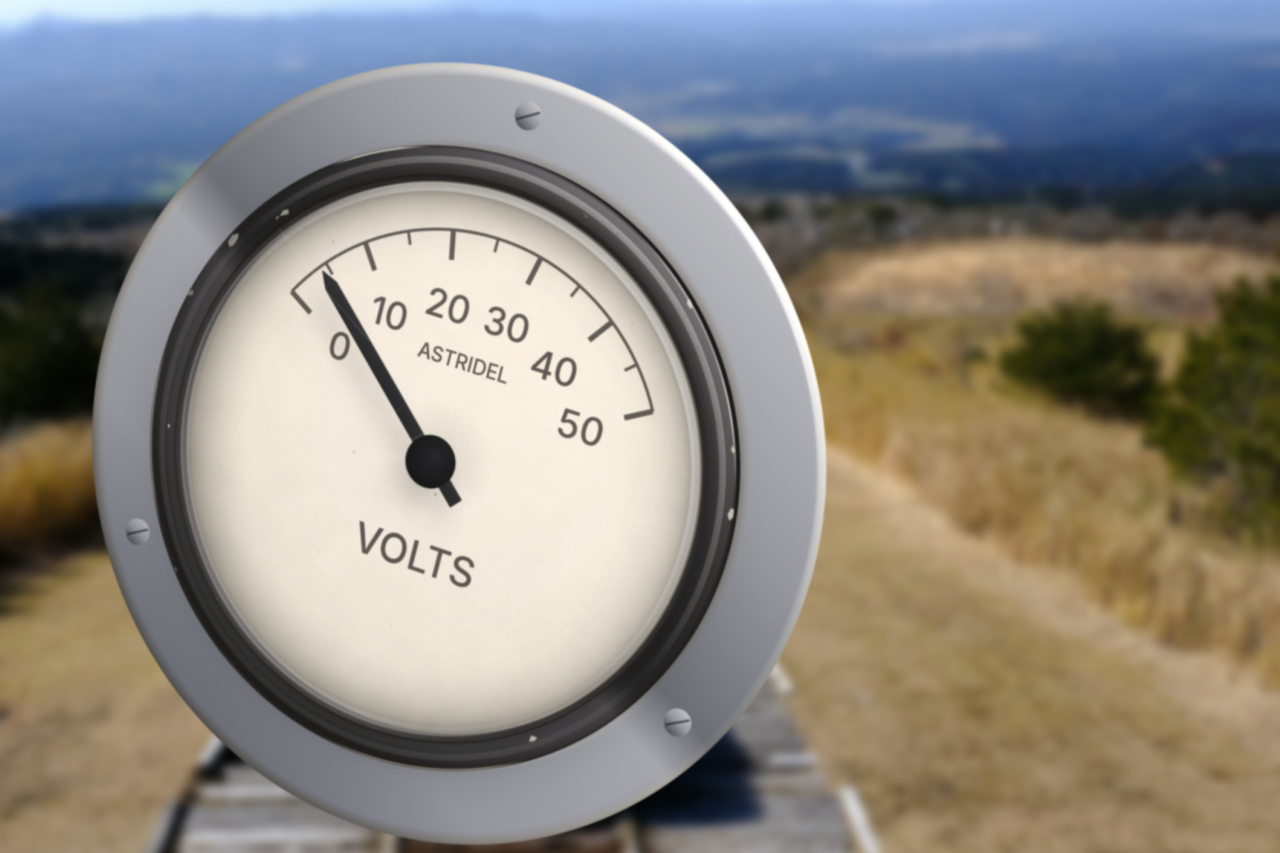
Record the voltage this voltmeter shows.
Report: 5 V
